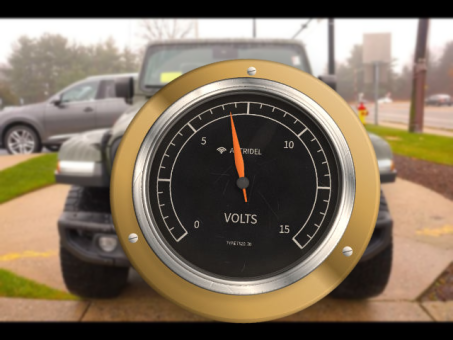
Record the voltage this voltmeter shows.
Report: 6.75 V
